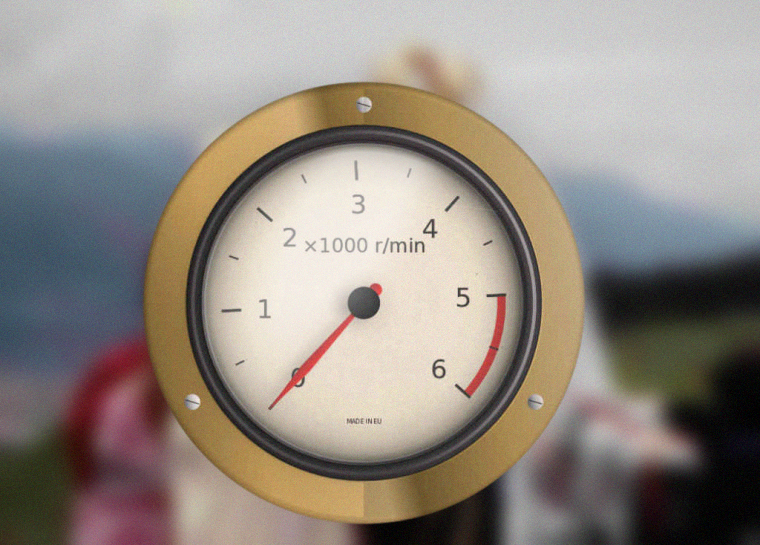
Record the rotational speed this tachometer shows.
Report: 0 rpm
